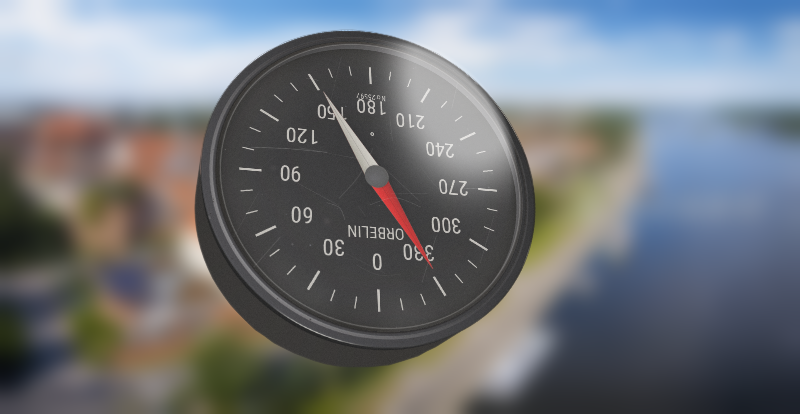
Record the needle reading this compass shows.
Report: 330 °
